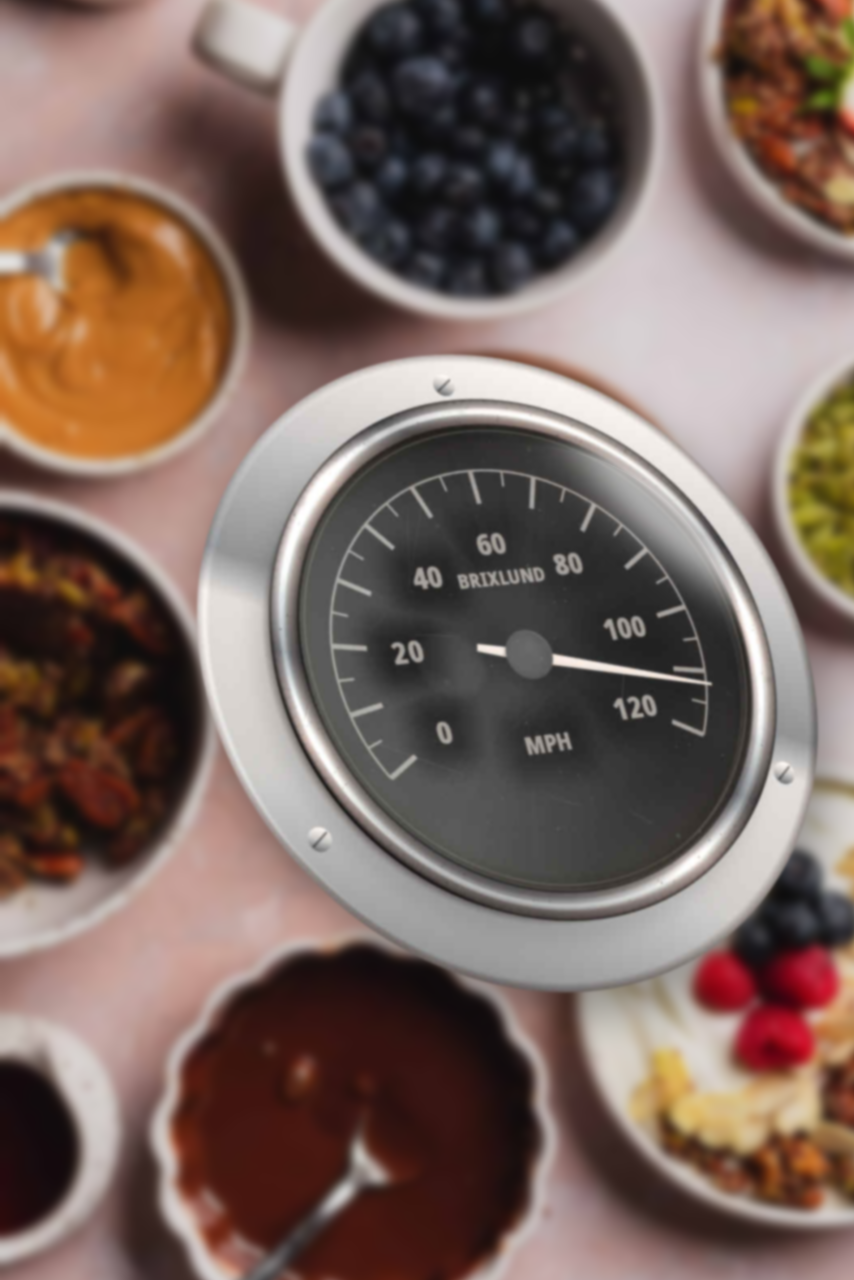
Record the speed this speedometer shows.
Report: 112.5 mph
